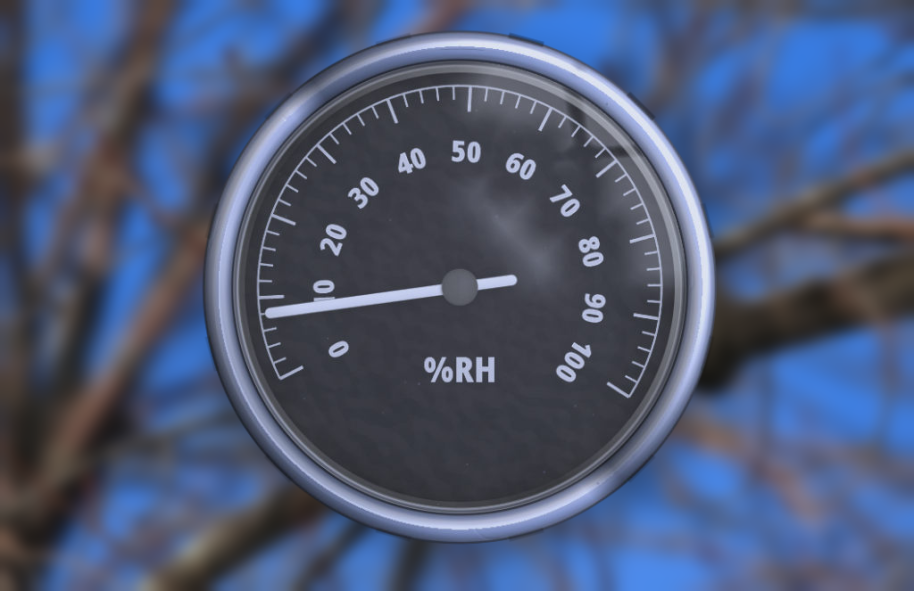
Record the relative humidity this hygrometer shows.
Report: 8 %
